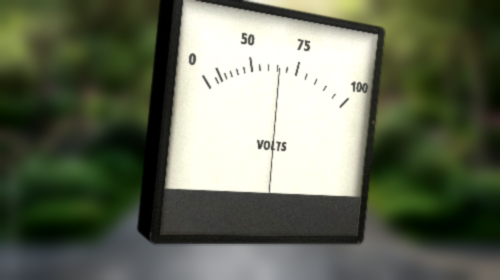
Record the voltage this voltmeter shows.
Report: 65 V
